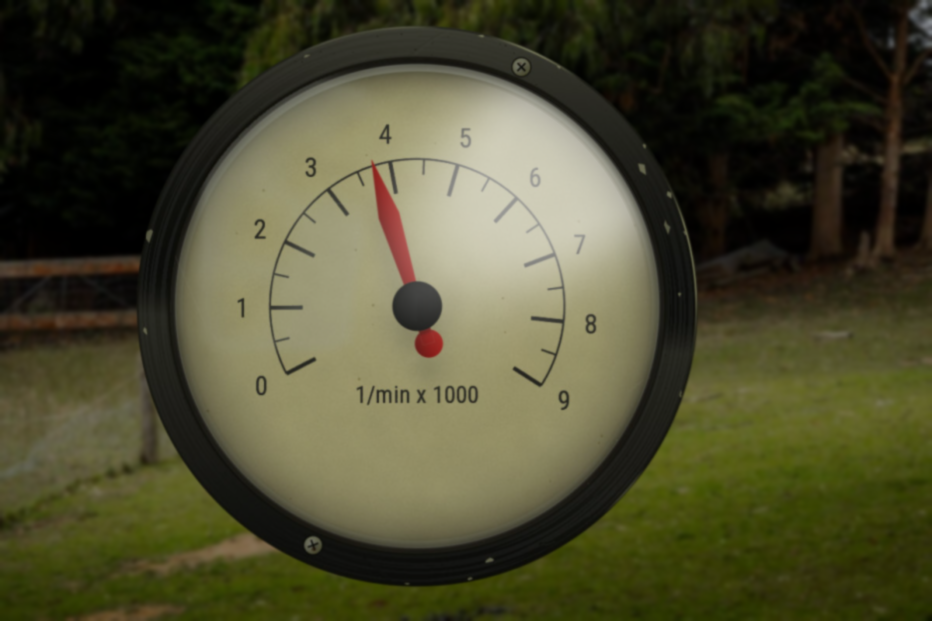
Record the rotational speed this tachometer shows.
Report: 3750 rpm
